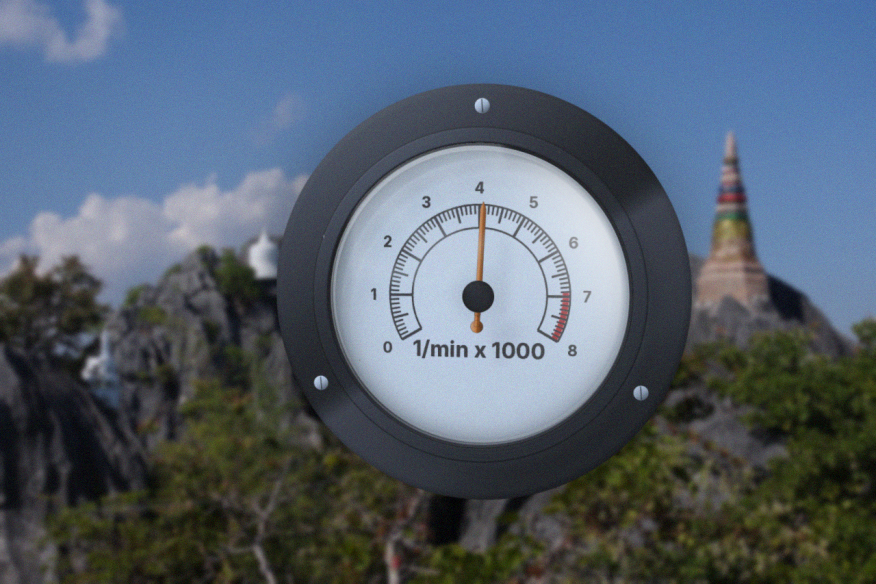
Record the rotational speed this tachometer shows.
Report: 4100 rpm
